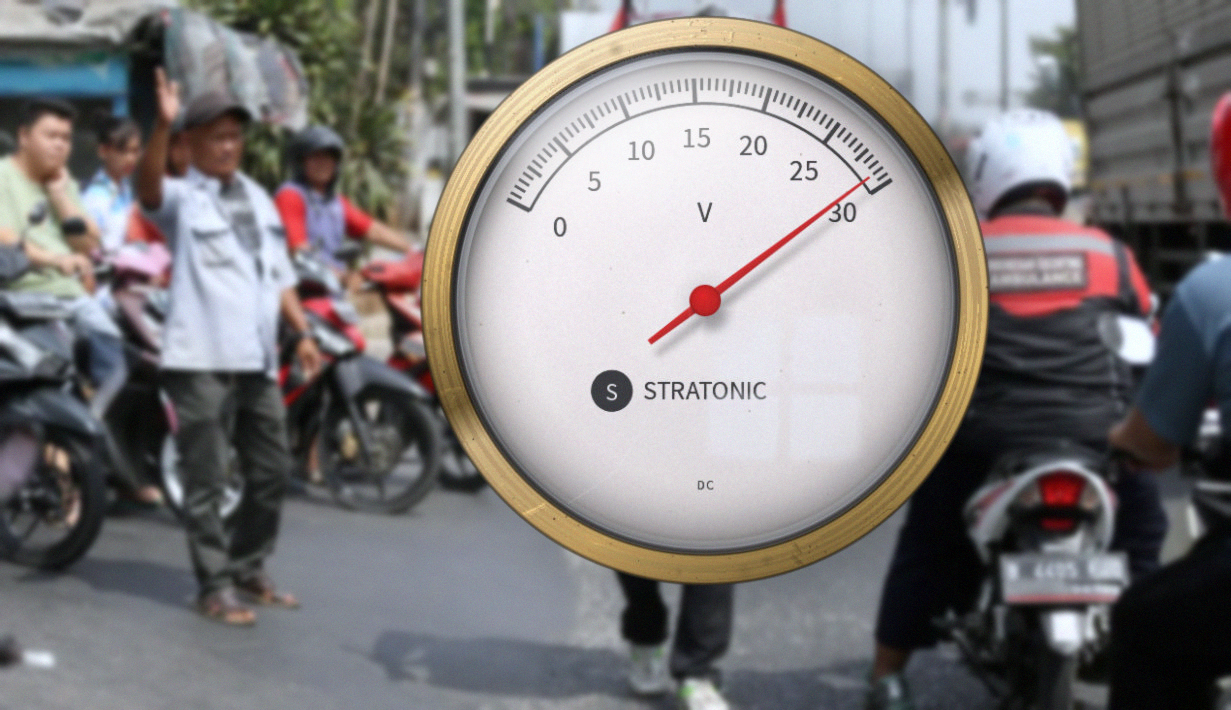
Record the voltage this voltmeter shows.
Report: 29 V
